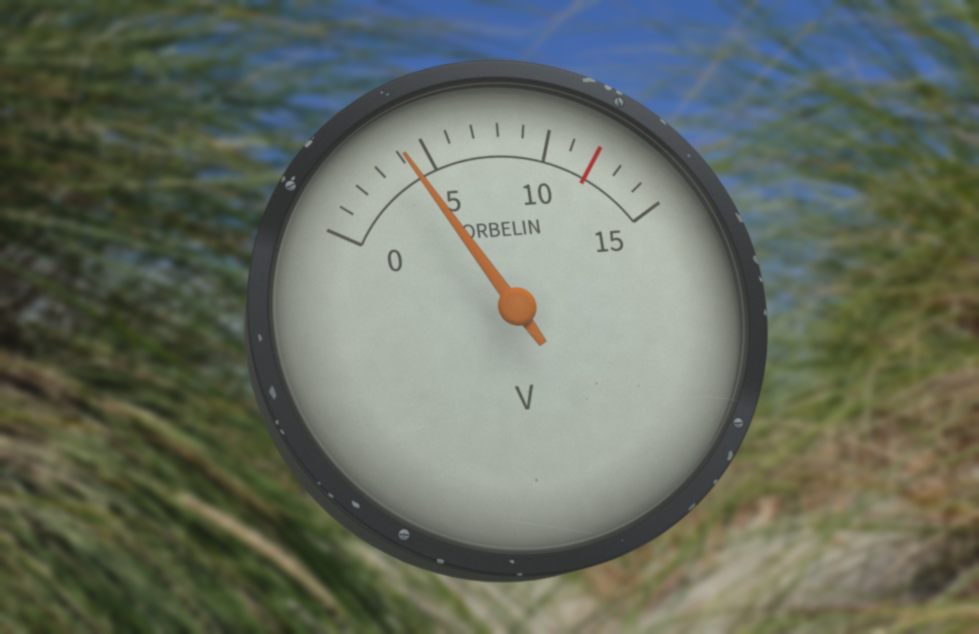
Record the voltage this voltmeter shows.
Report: 4 V
